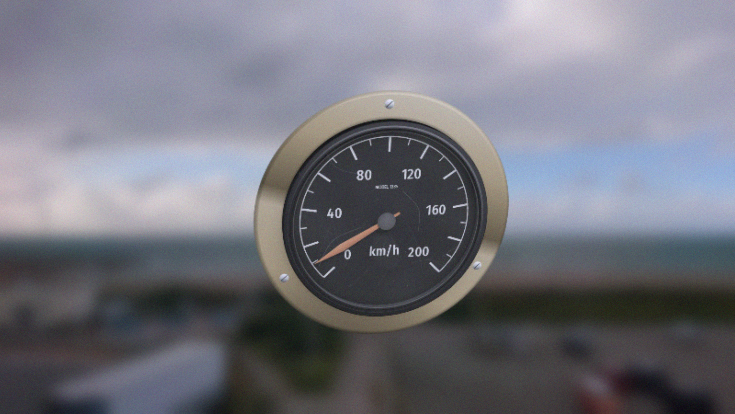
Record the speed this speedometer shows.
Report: 10 km/h
